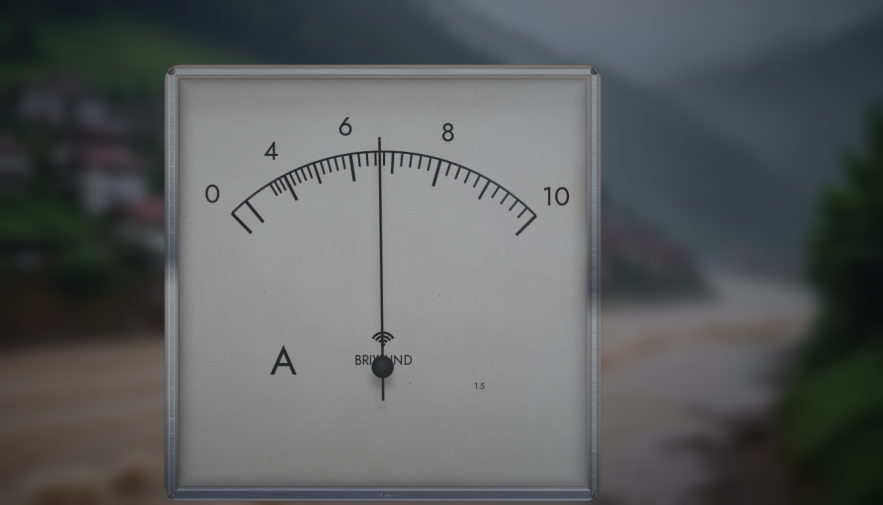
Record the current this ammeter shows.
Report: 6.7 A
